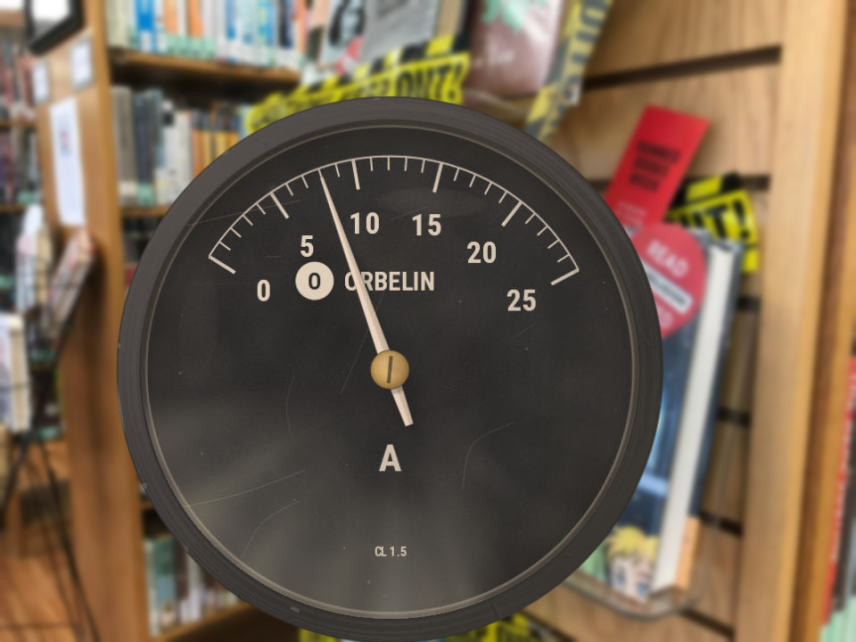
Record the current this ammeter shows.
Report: 8 A
